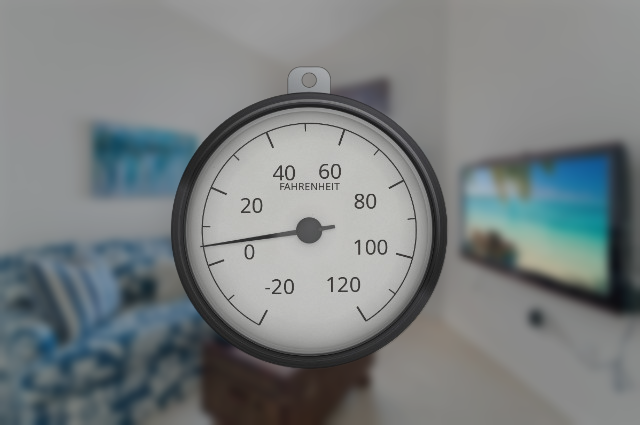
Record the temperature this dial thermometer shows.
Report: 5 °F
